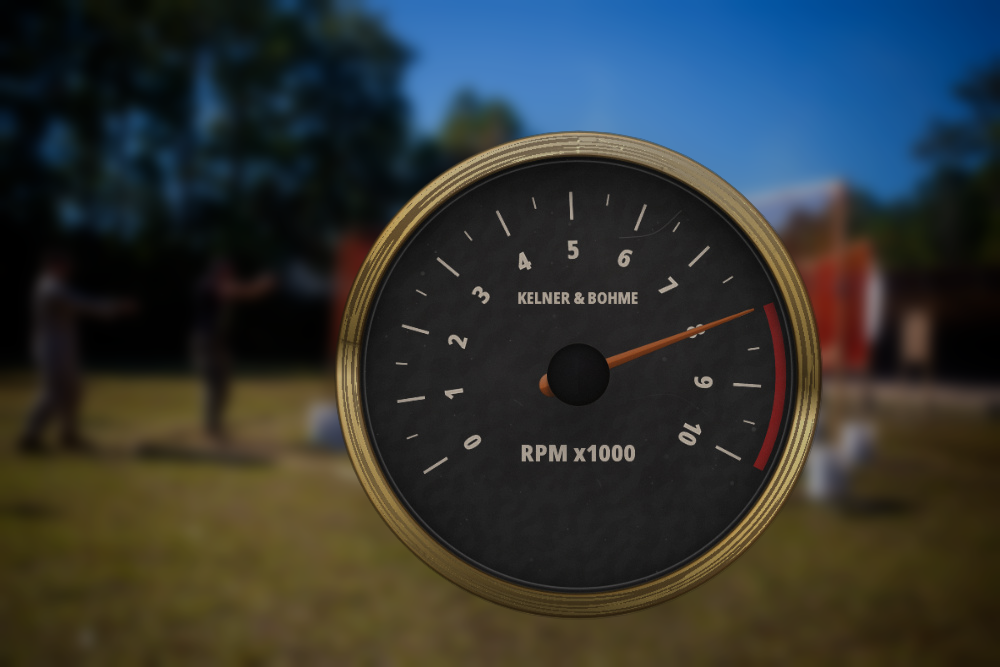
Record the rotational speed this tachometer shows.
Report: 8000 rpm
